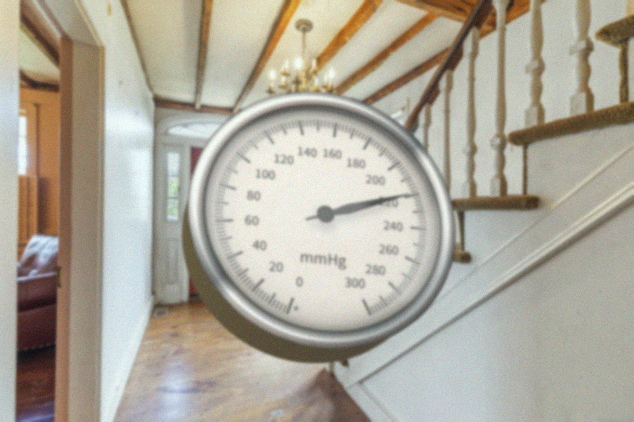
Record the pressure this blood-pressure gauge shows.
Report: 220 mmHg
